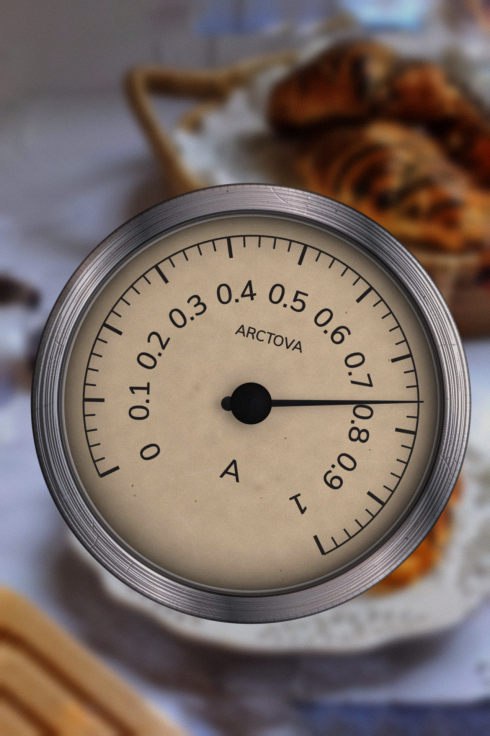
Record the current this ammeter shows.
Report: 0.76 A
